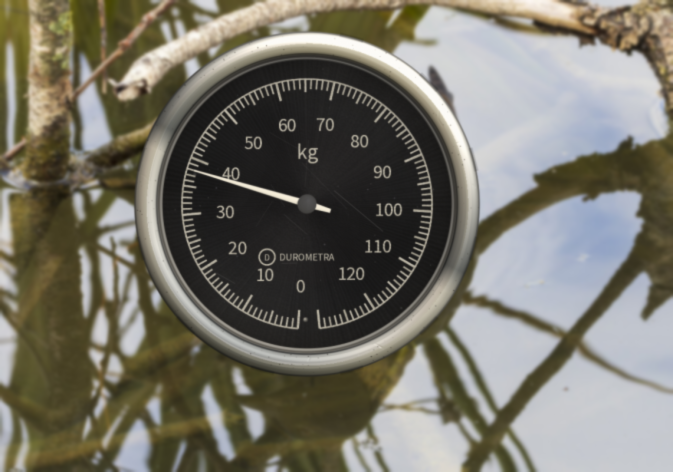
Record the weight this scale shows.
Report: 38 kg
